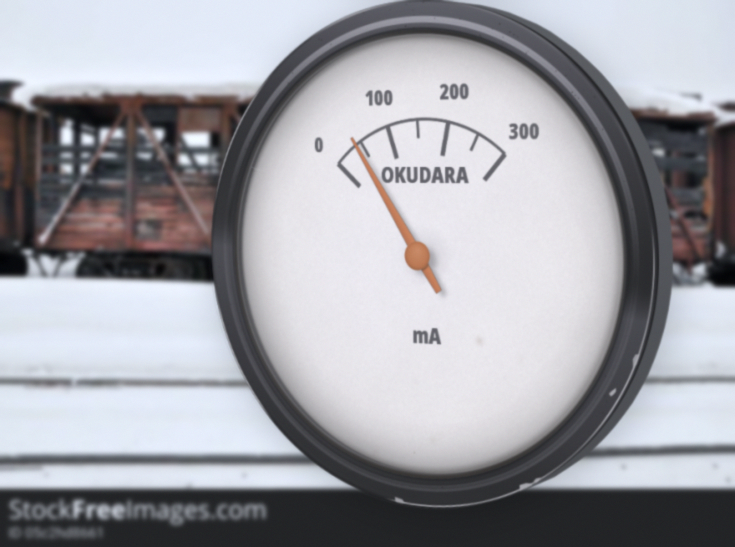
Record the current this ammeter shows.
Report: 50 mA
